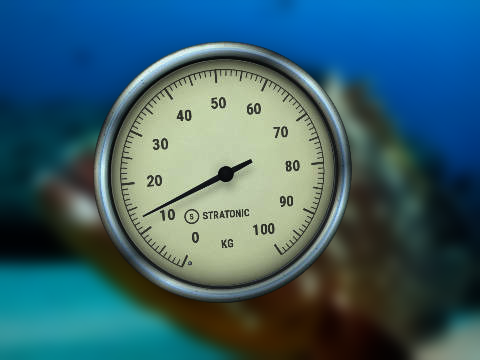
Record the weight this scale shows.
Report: 13 kg
